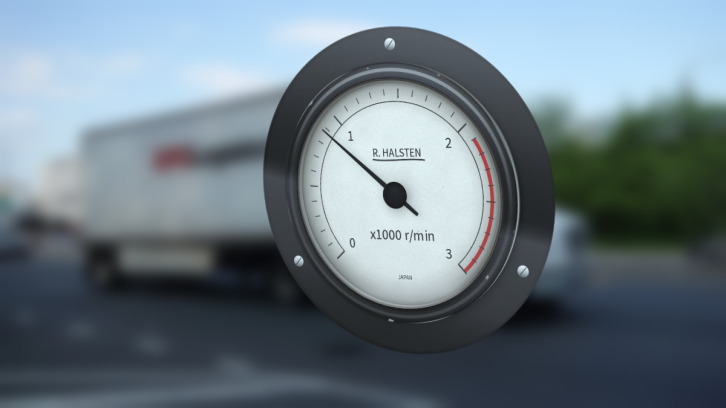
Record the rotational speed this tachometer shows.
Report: 900 rpm
